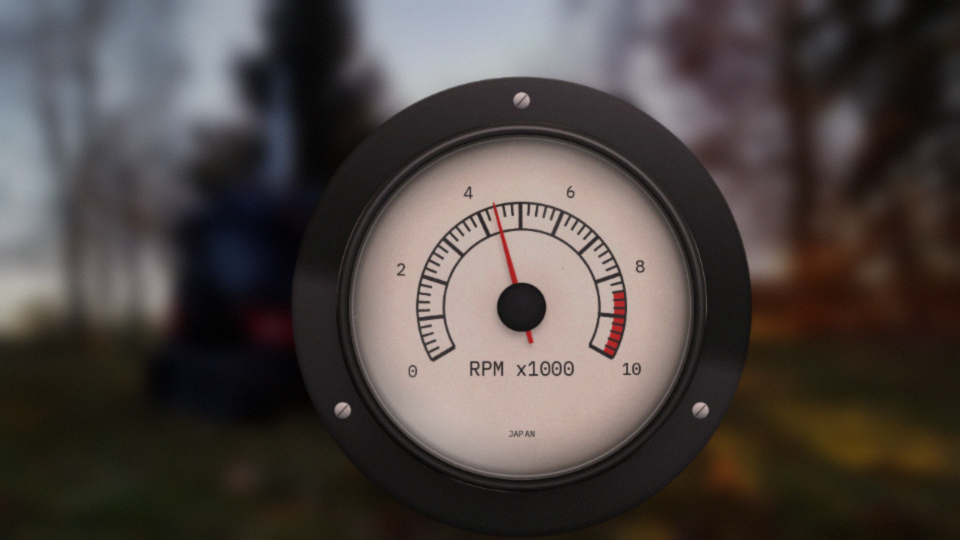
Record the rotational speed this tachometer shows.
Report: 4400 rpm
